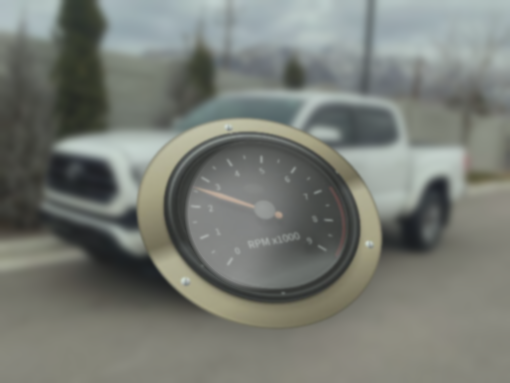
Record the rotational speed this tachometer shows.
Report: 2500 rpm
